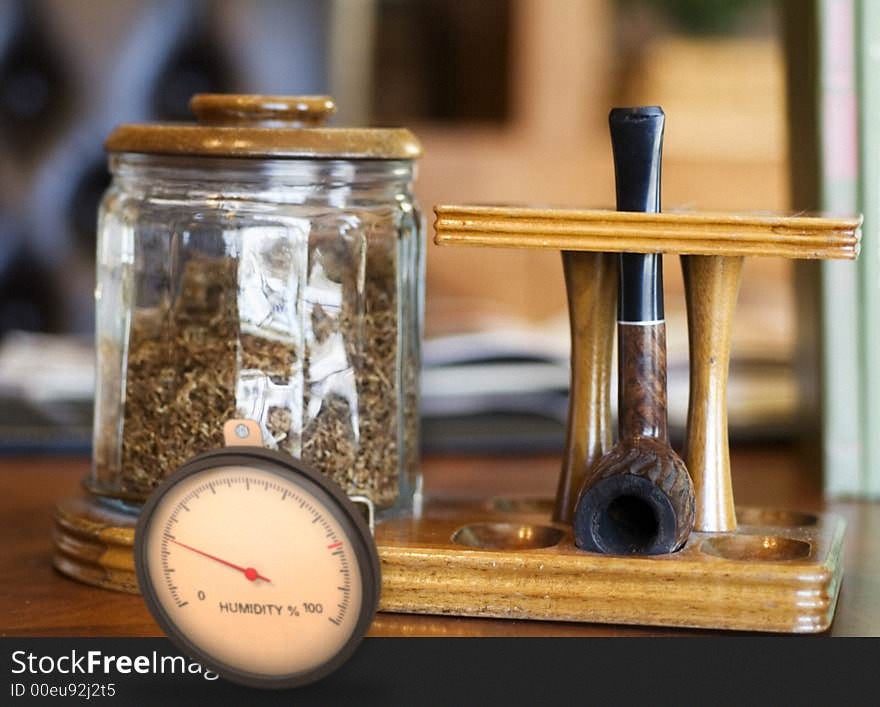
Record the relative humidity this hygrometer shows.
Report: 20 %
